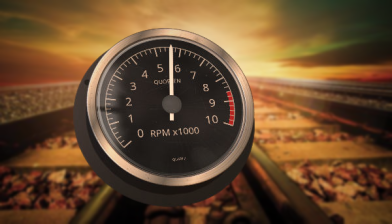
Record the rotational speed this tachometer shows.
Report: 5600 rpm
